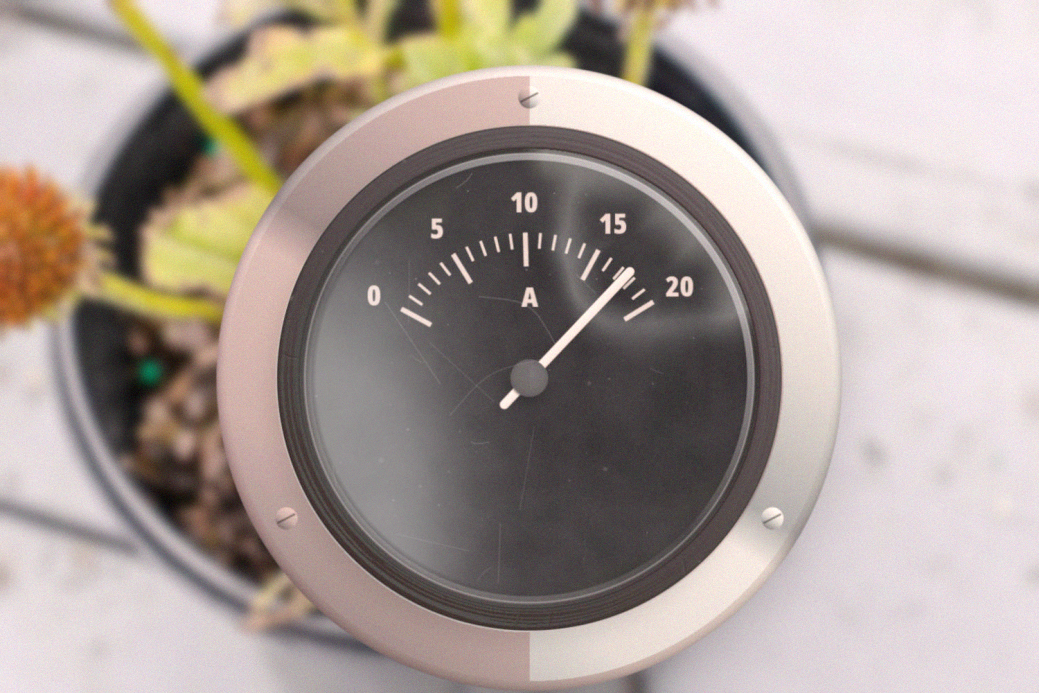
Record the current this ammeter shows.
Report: 17.5 A
